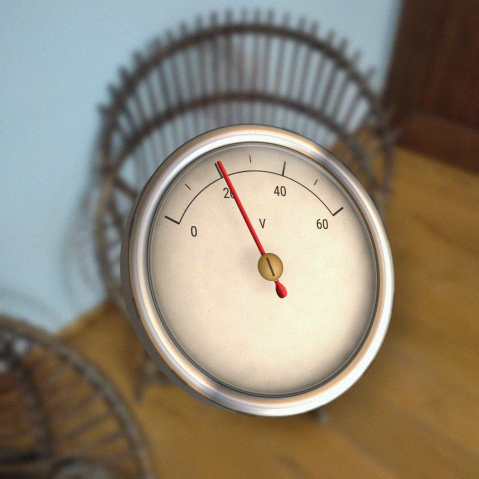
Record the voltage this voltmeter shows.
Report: 20 V
